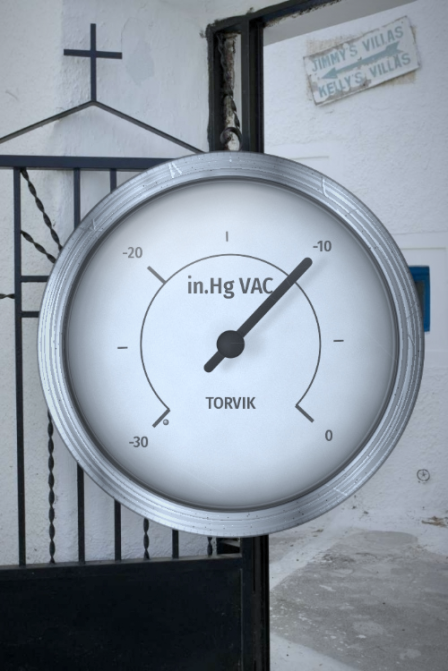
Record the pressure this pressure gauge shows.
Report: -10 inHg
